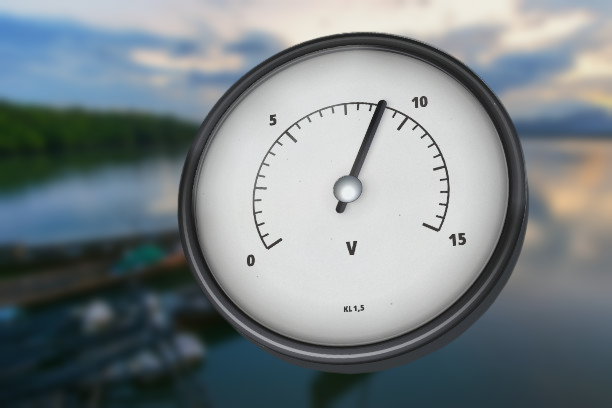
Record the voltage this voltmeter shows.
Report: 9 V
